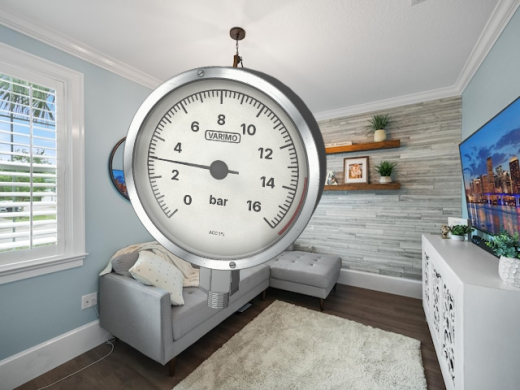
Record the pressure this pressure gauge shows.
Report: 3 bar
